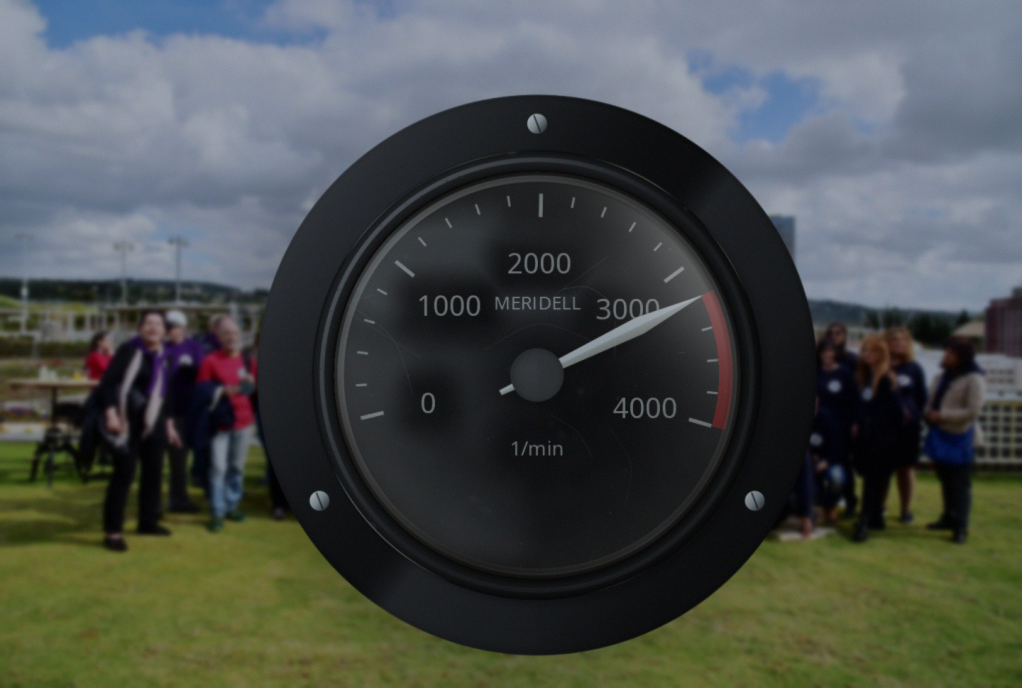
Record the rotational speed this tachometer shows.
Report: 3200 rpm
